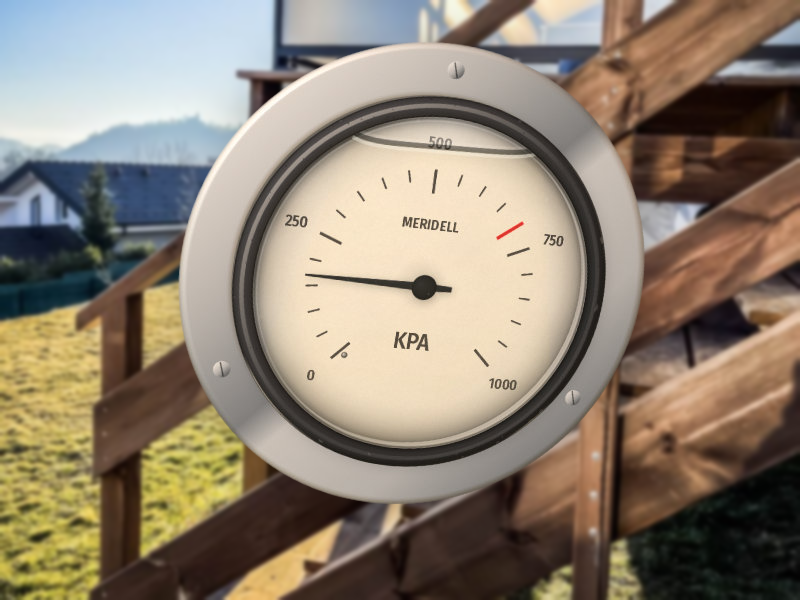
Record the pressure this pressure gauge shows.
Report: 175 kPa
